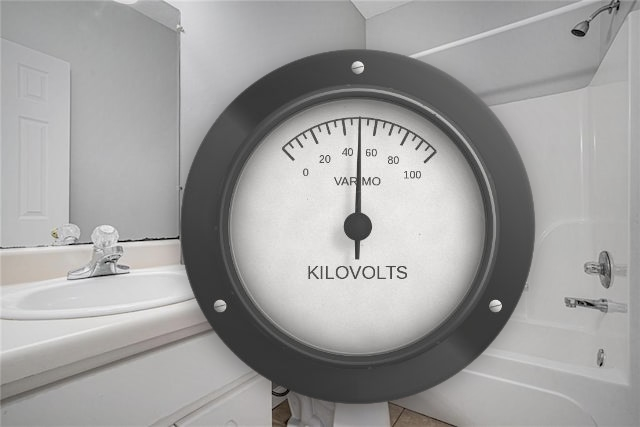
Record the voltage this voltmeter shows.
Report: 50 kV
